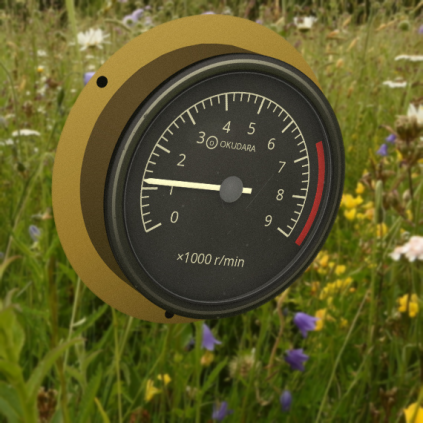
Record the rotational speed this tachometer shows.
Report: 1200 rpm
